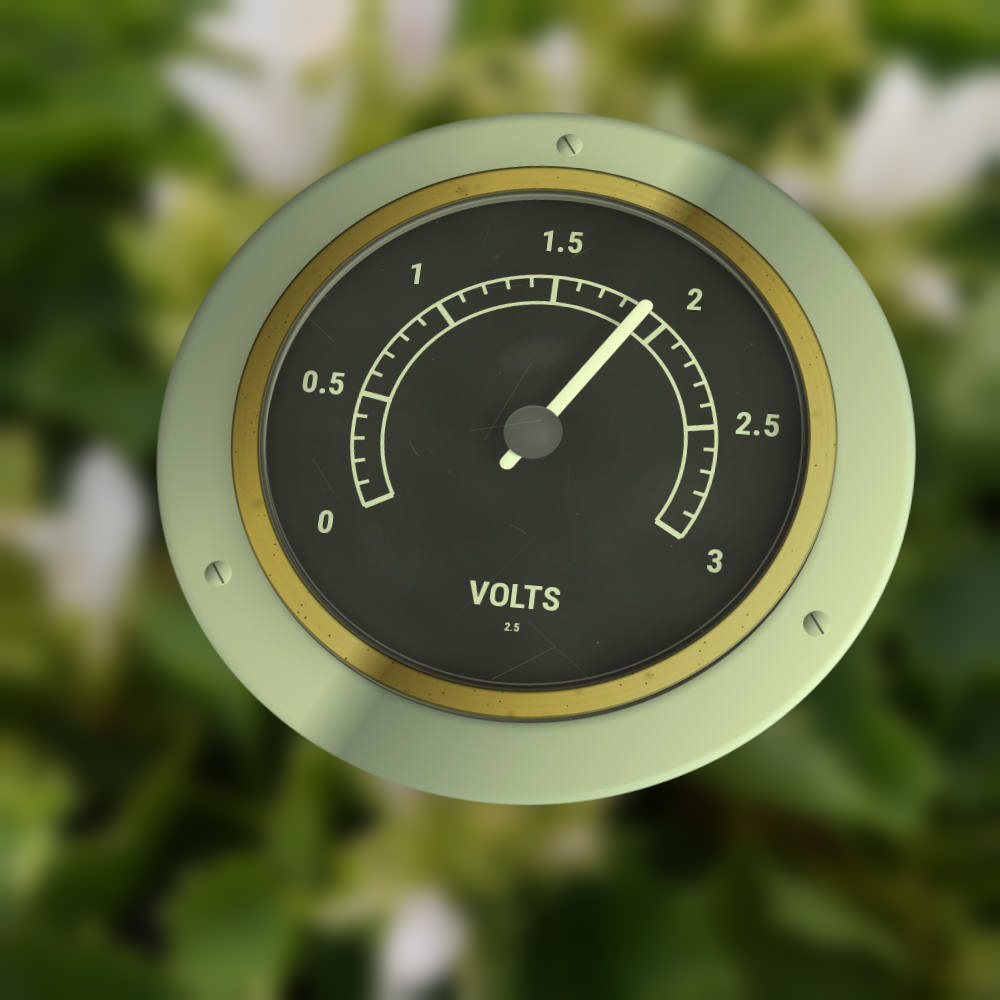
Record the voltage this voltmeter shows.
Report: 1.9 V
